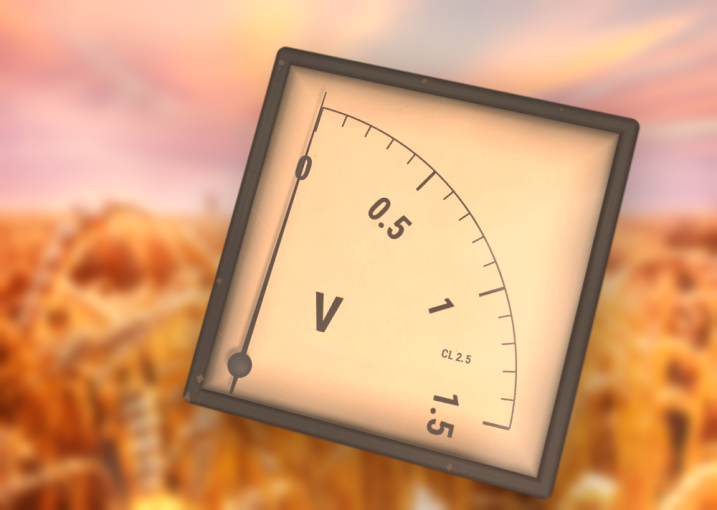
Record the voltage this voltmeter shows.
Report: 0 V
